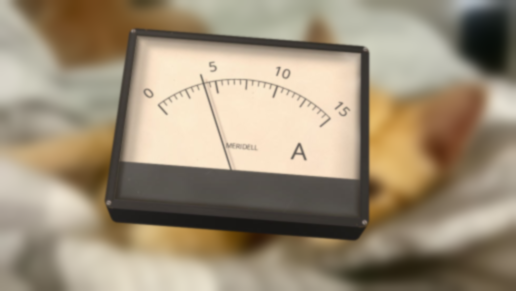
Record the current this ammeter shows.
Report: 4 A
